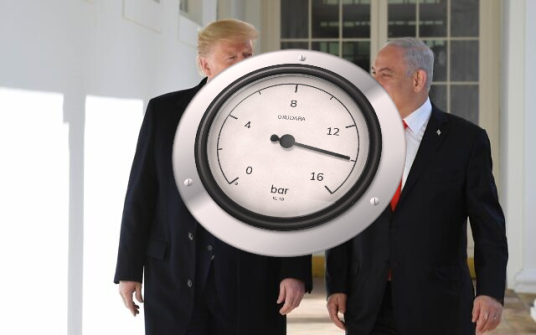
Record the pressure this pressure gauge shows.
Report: 14 bar
